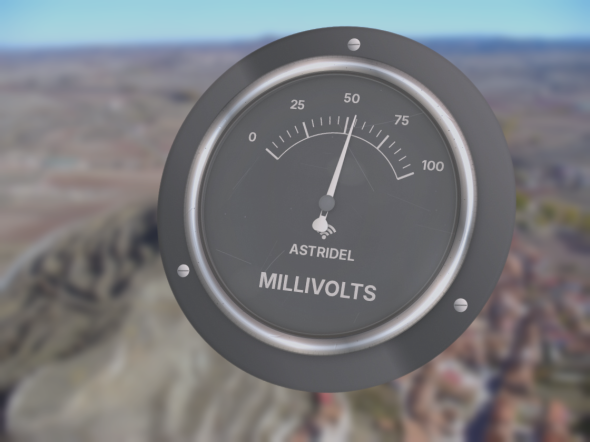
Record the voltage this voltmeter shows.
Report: 55 mV
